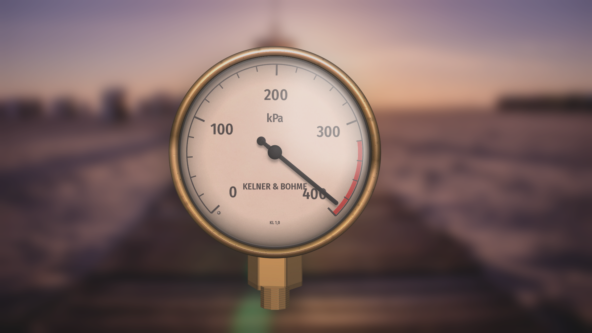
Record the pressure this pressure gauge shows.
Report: 390 kPa
